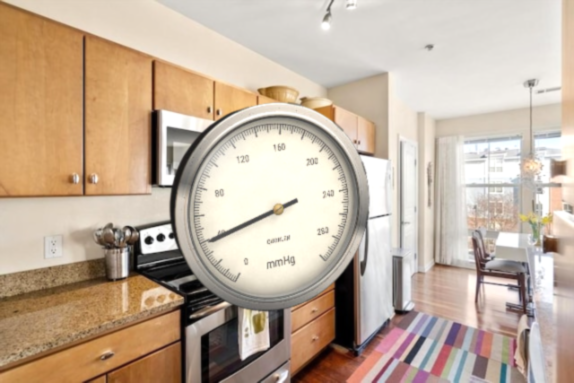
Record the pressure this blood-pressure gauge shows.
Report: 40 mmHg
